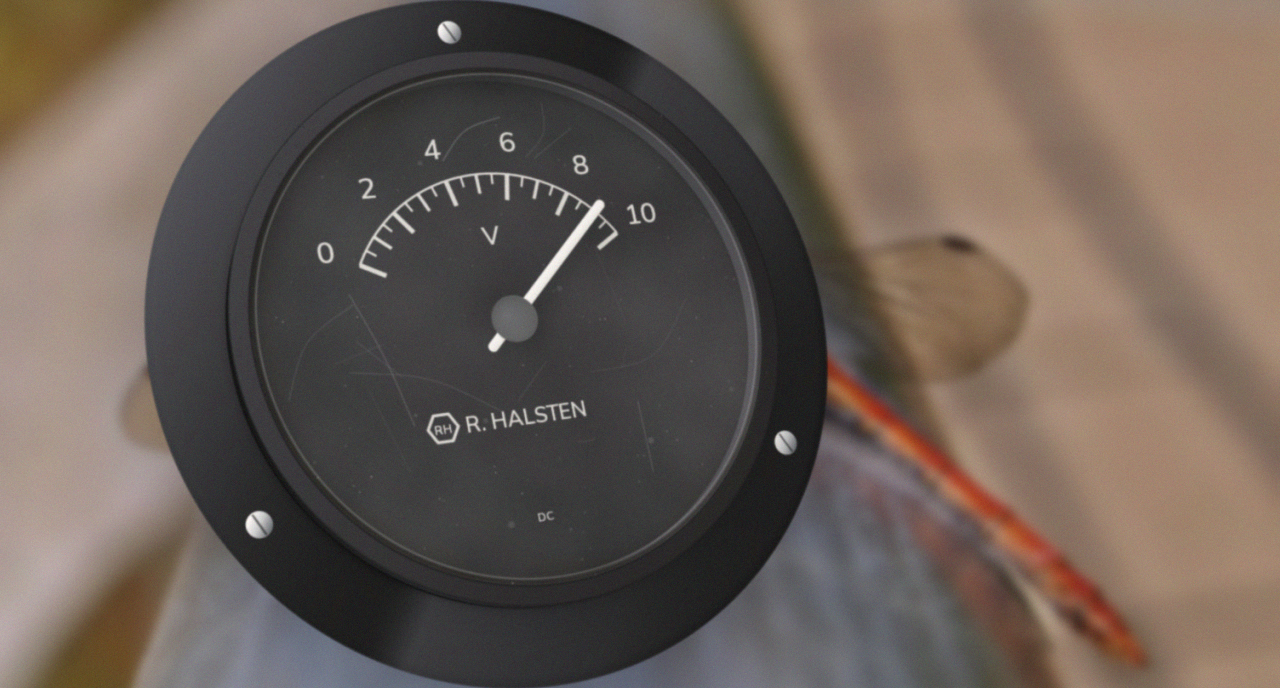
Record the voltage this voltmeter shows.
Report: 9 V
